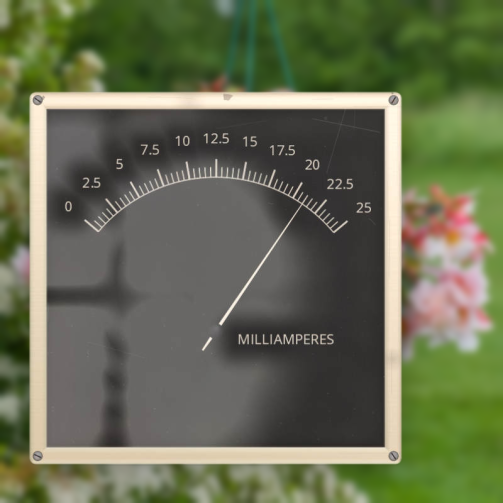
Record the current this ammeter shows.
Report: 21 mA
